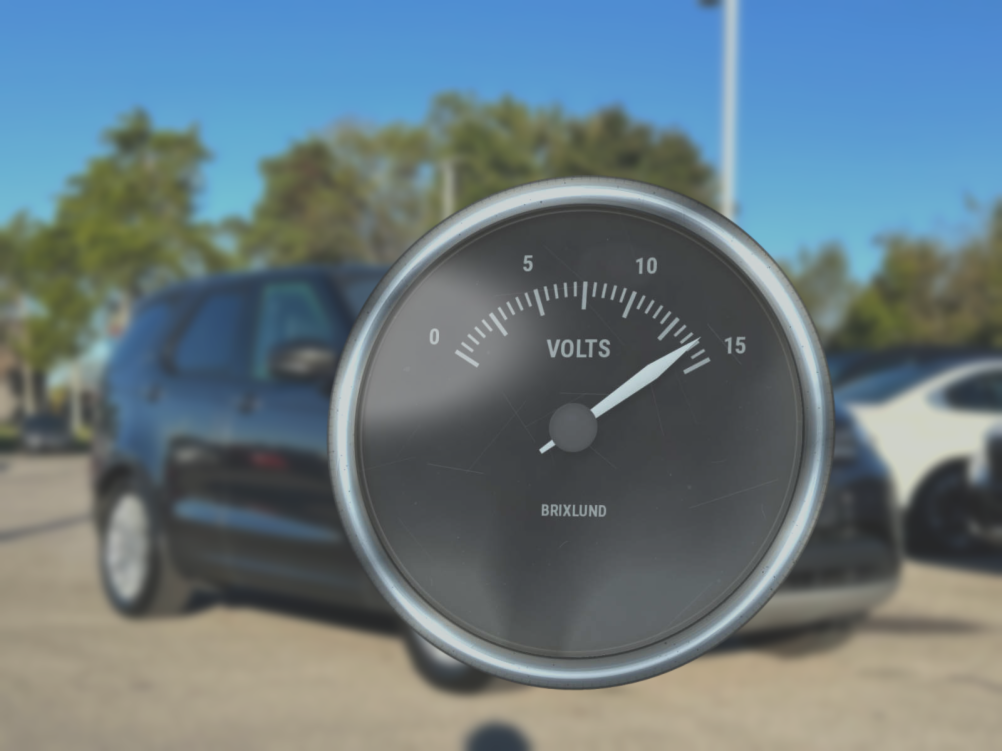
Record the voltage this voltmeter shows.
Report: 14 V
